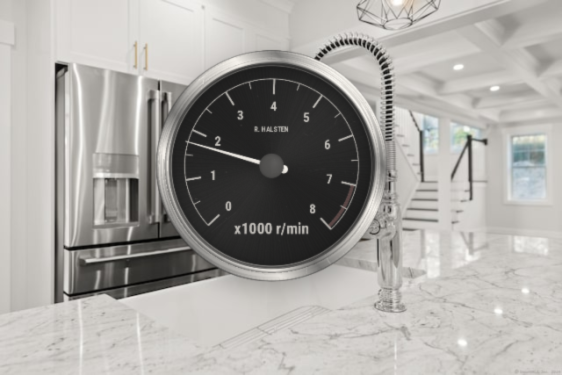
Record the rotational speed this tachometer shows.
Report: 1750 rpm
